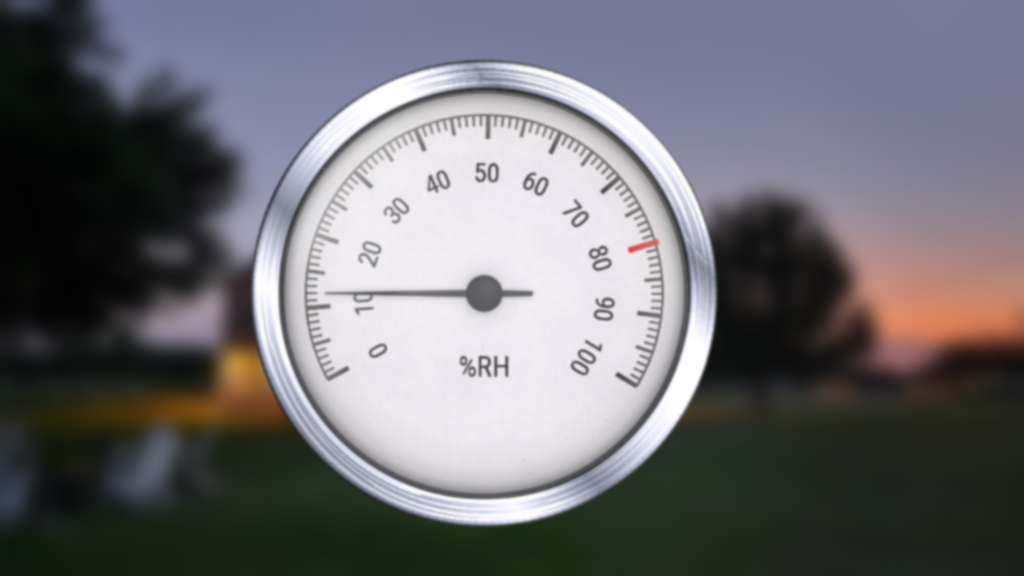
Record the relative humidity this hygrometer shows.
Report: 12 %
